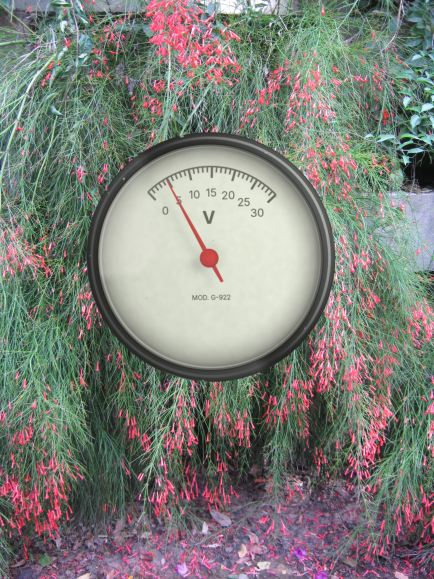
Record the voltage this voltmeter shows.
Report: 5 V
